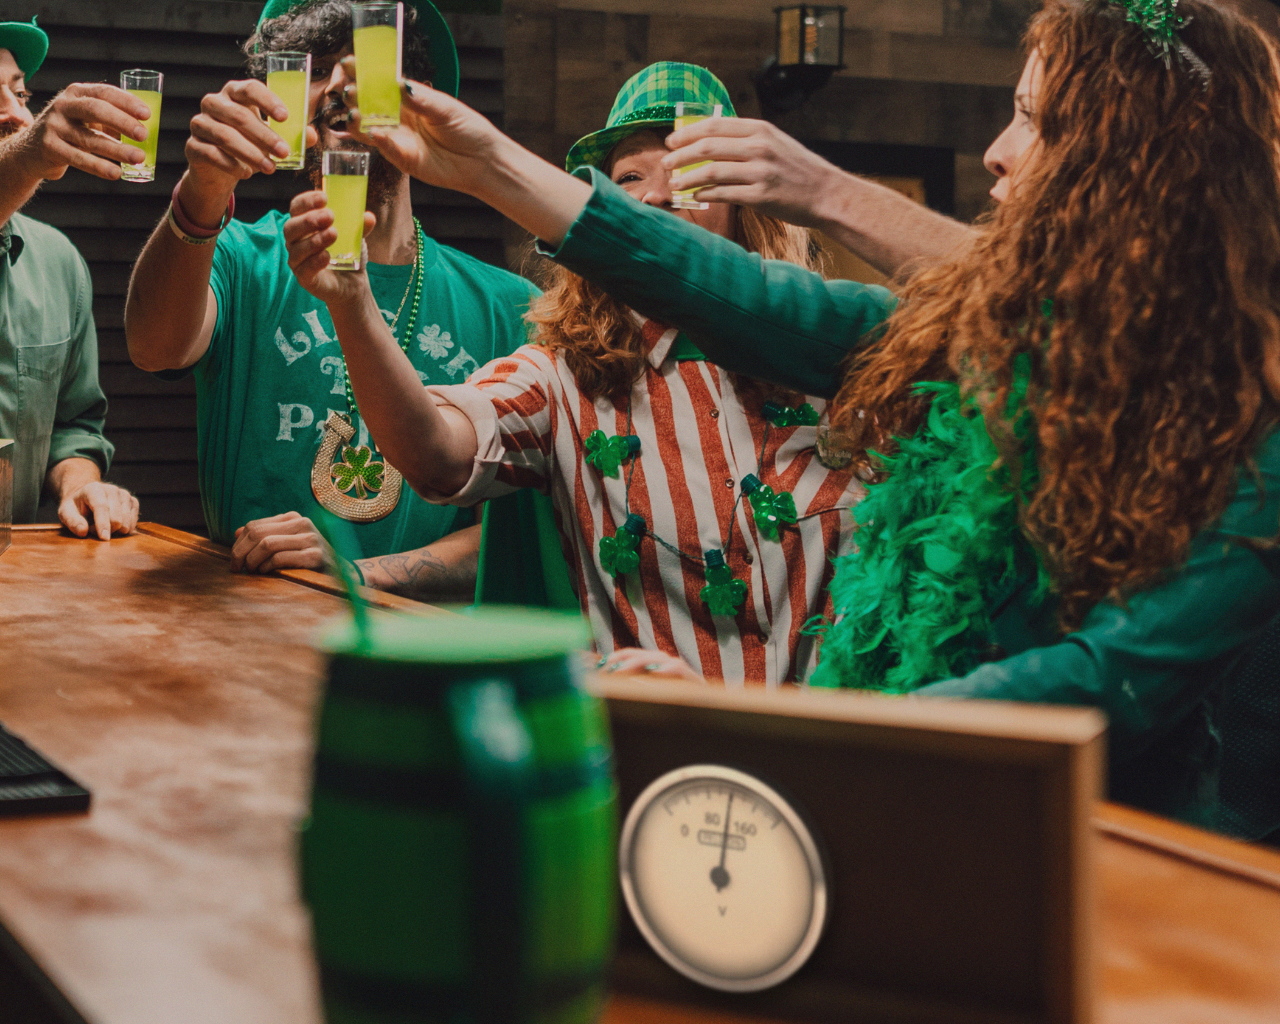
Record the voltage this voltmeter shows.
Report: 120 V
